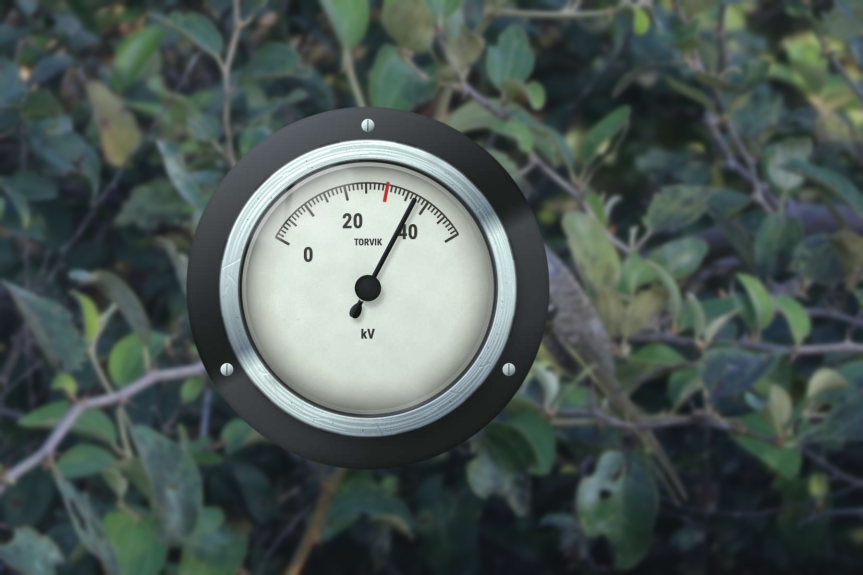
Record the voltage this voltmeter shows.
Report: 37 kV
